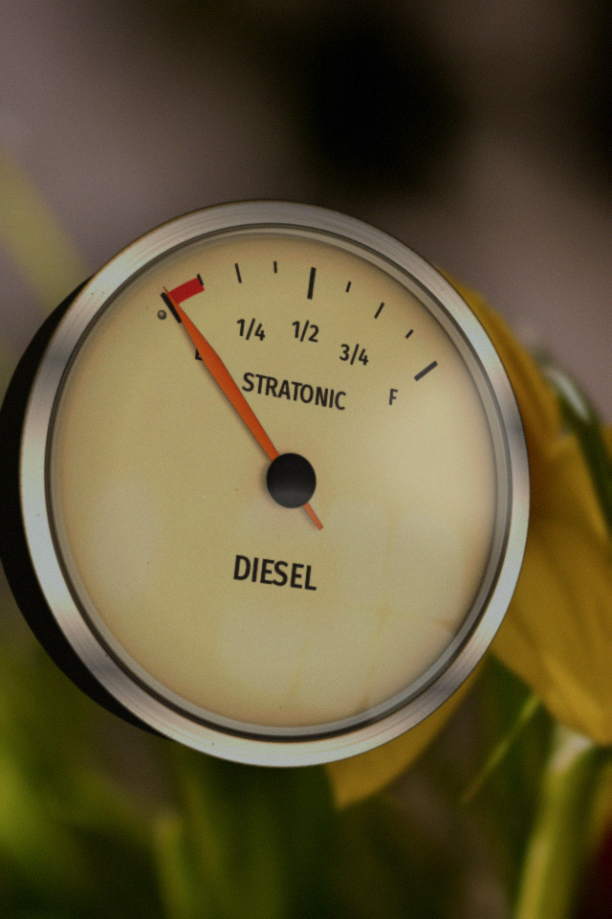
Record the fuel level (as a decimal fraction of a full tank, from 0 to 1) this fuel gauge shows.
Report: 0
